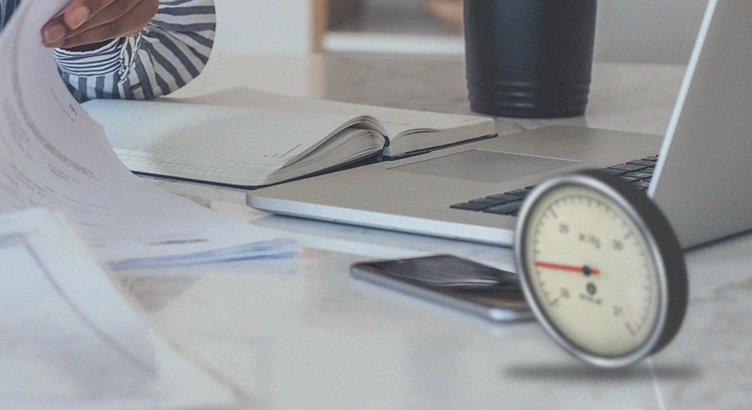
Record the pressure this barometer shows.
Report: 28.4 inHg
